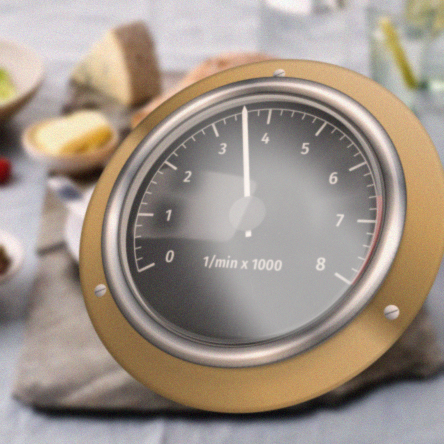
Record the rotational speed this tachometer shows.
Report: 3600 rpm
